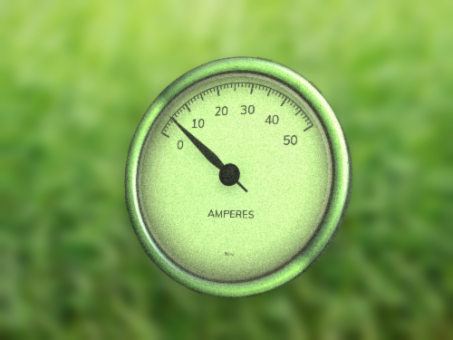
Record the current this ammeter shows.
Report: 5 A
